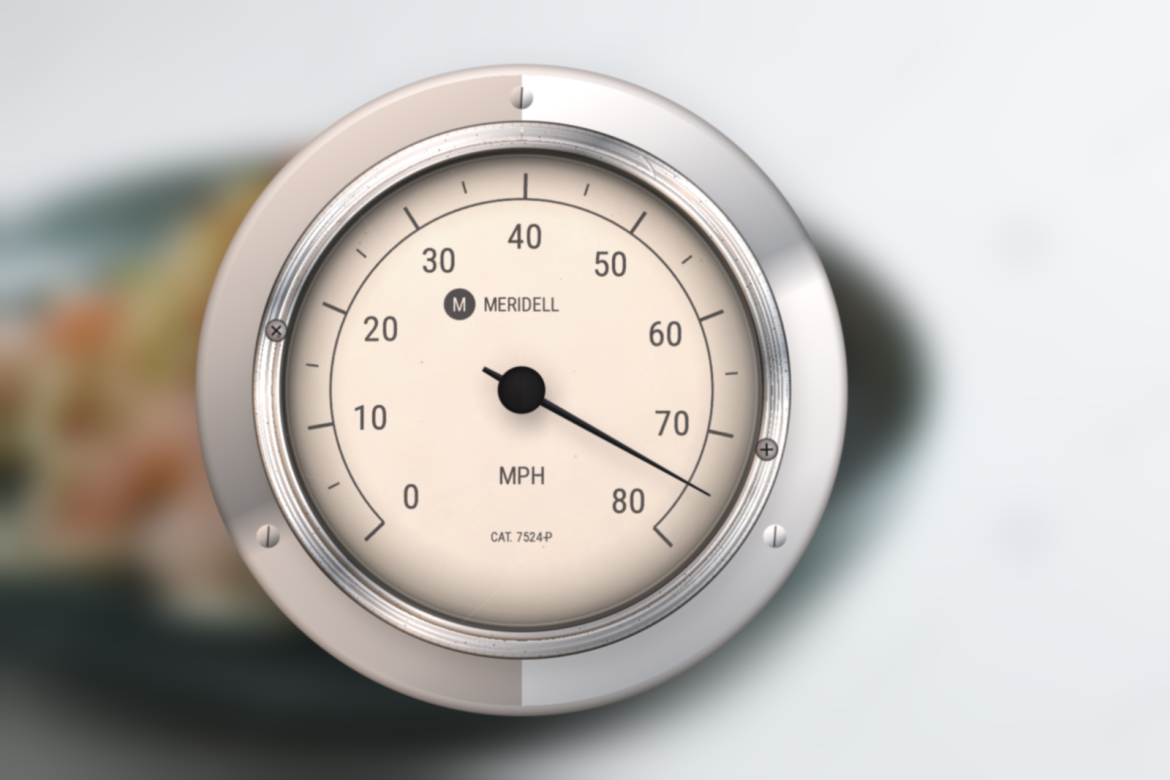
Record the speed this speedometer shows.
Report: 75 mph
